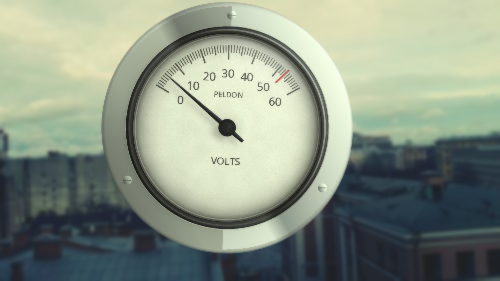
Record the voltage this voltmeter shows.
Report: 5 V
